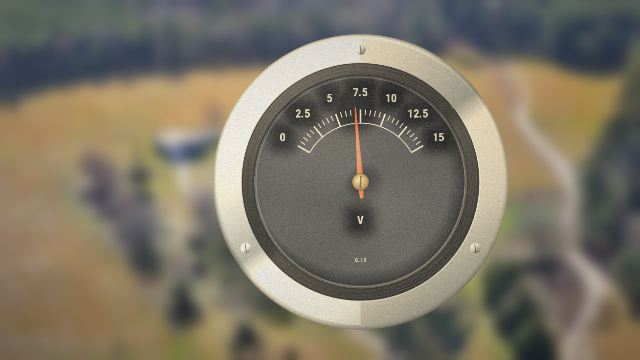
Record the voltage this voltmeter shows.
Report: 7 V
